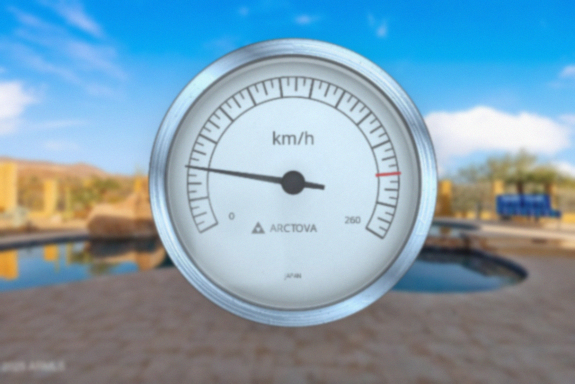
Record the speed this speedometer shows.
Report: 40 km/h
